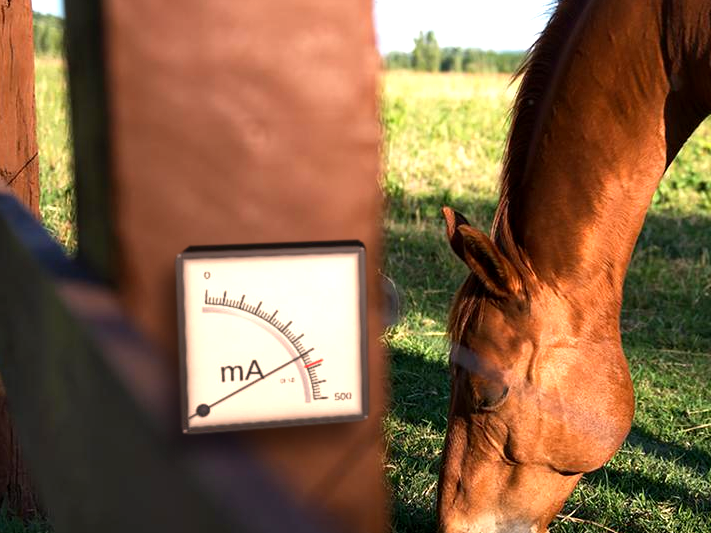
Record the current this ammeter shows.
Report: 350 mA
